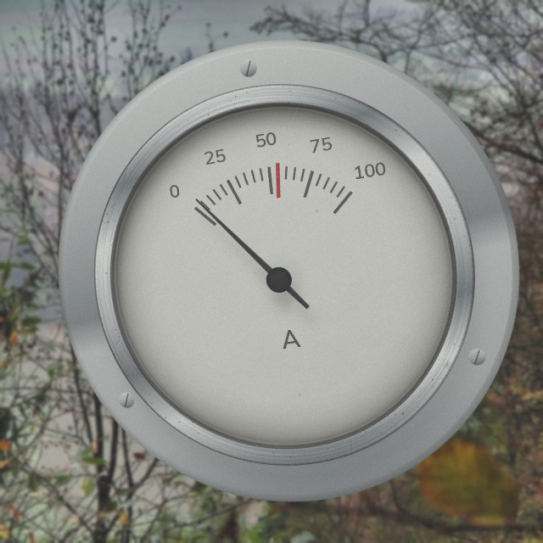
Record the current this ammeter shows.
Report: 5 A
